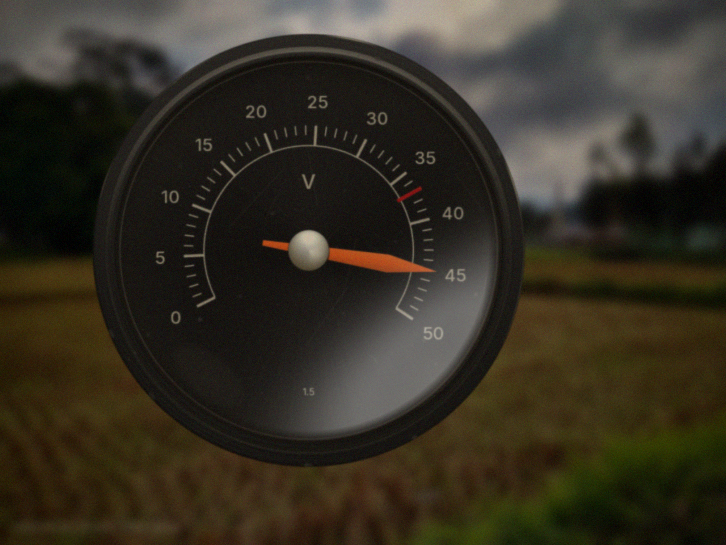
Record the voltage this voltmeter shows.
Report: 45 V
